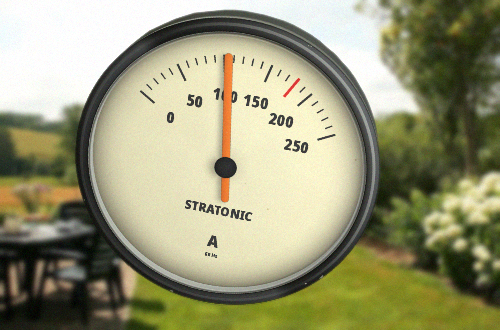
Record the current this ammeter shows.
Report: 105 A
